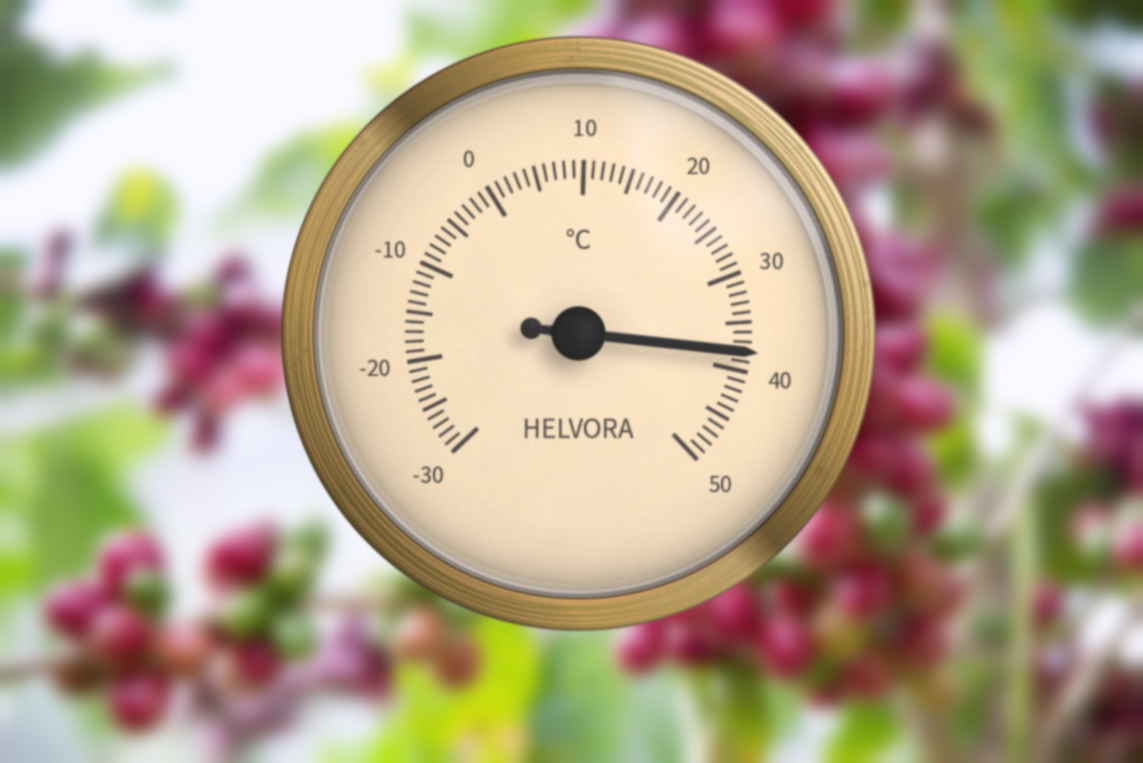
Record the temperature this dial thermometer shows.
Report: 38 °C
